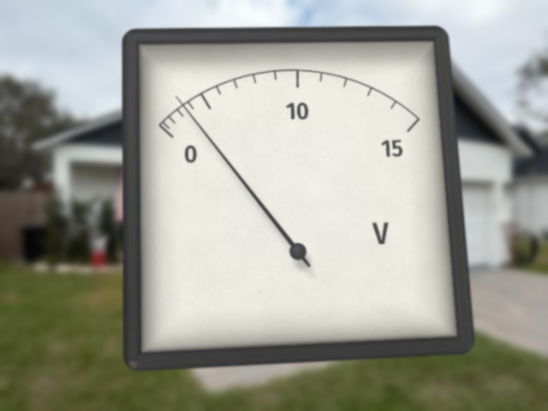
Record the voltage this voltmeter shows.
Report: 3.5 V
